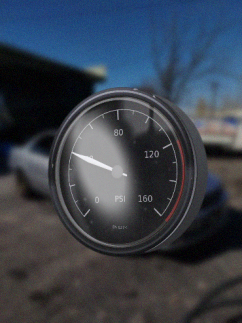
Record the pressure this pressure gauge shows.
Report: 40 psi
